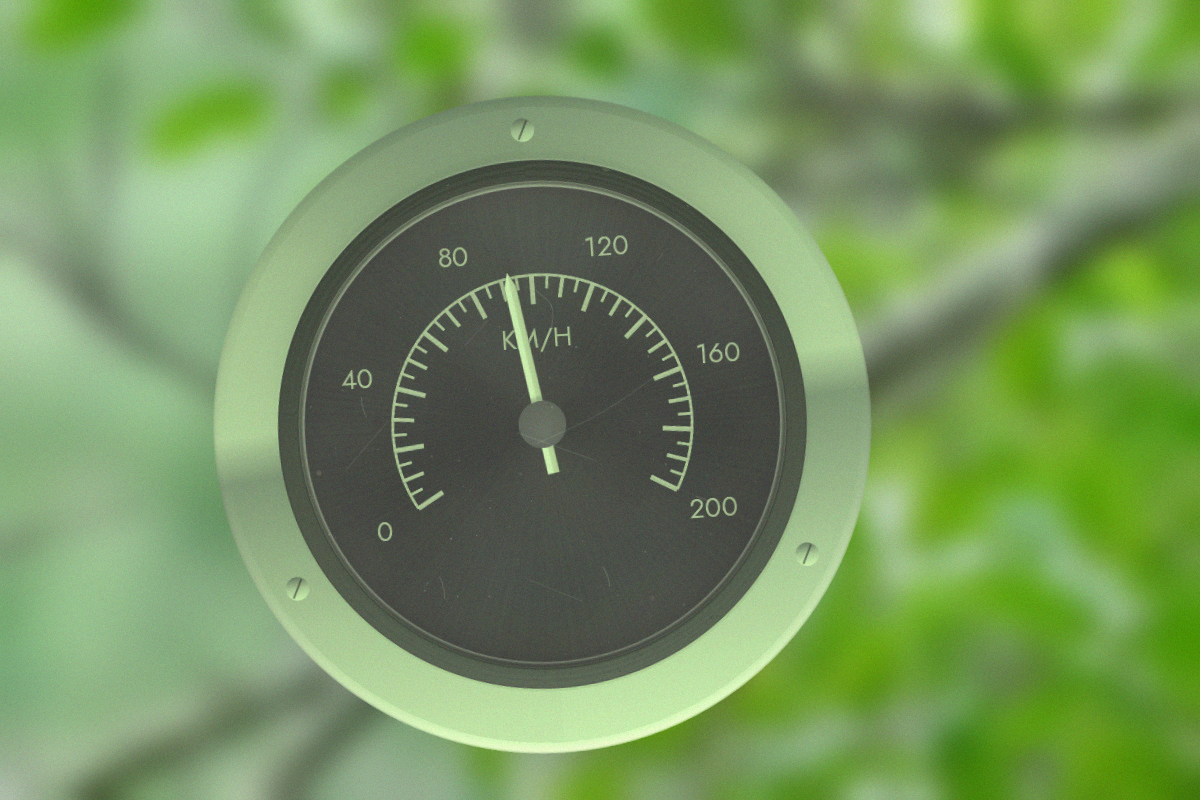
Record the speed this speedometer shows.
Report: 92.5 km/h
